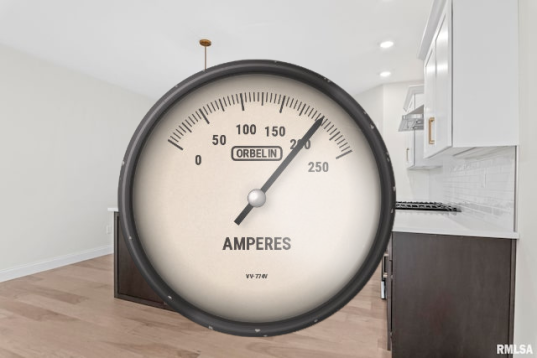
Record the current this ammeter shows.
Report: 200 A
